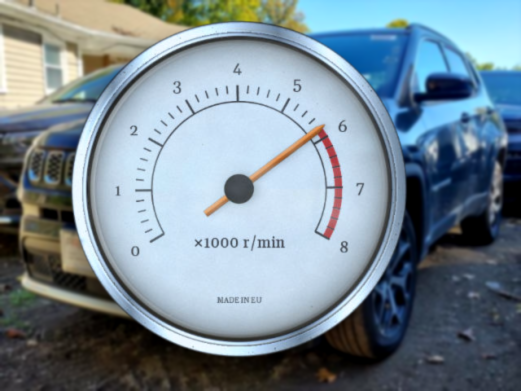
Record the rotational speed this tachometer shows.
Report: 5800 rpm
